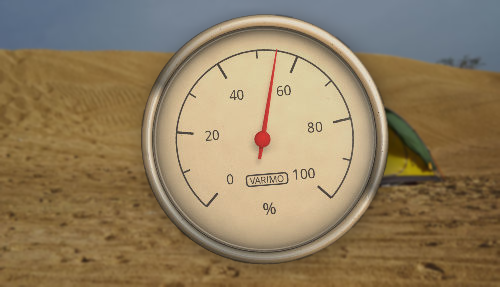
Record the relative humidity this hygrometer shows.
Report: 55 %
